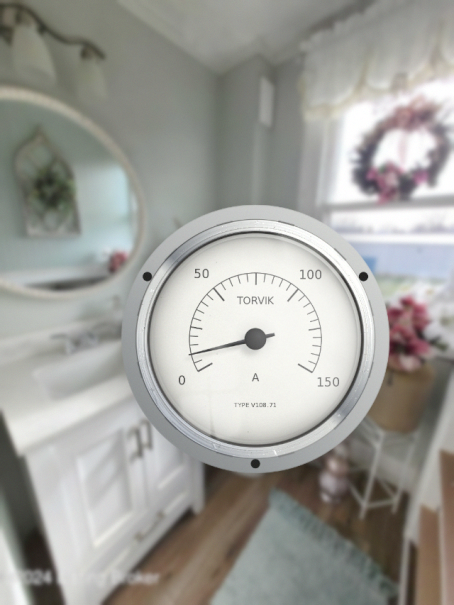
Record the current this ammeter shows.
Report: 10 A
